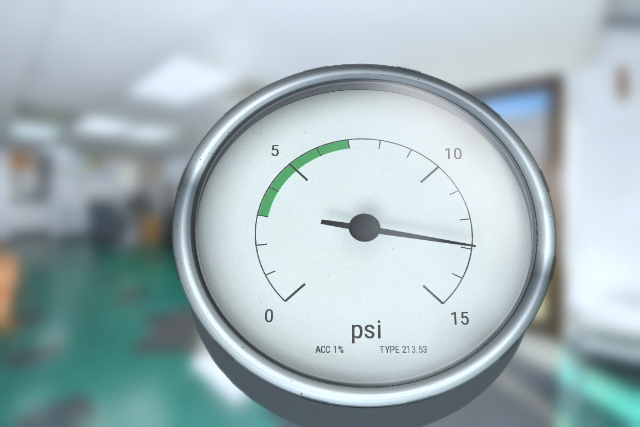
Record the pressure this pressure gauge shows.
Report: 13 psi
